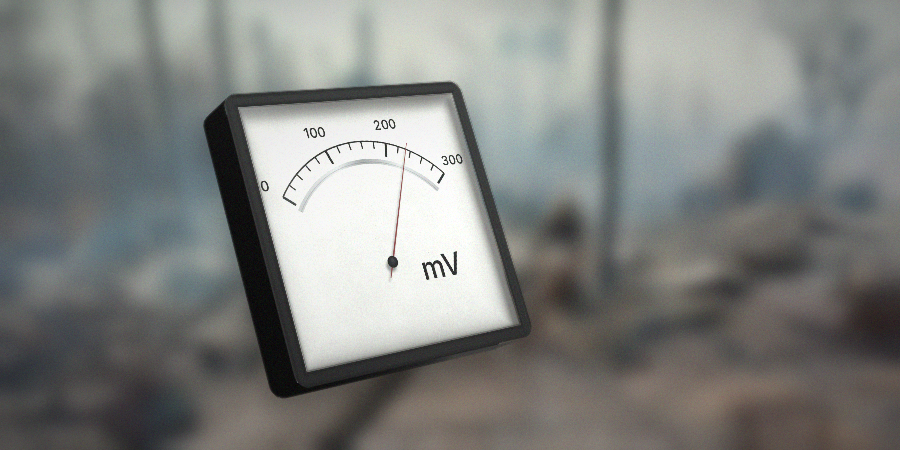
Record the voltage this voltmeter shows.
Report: 230 mV
